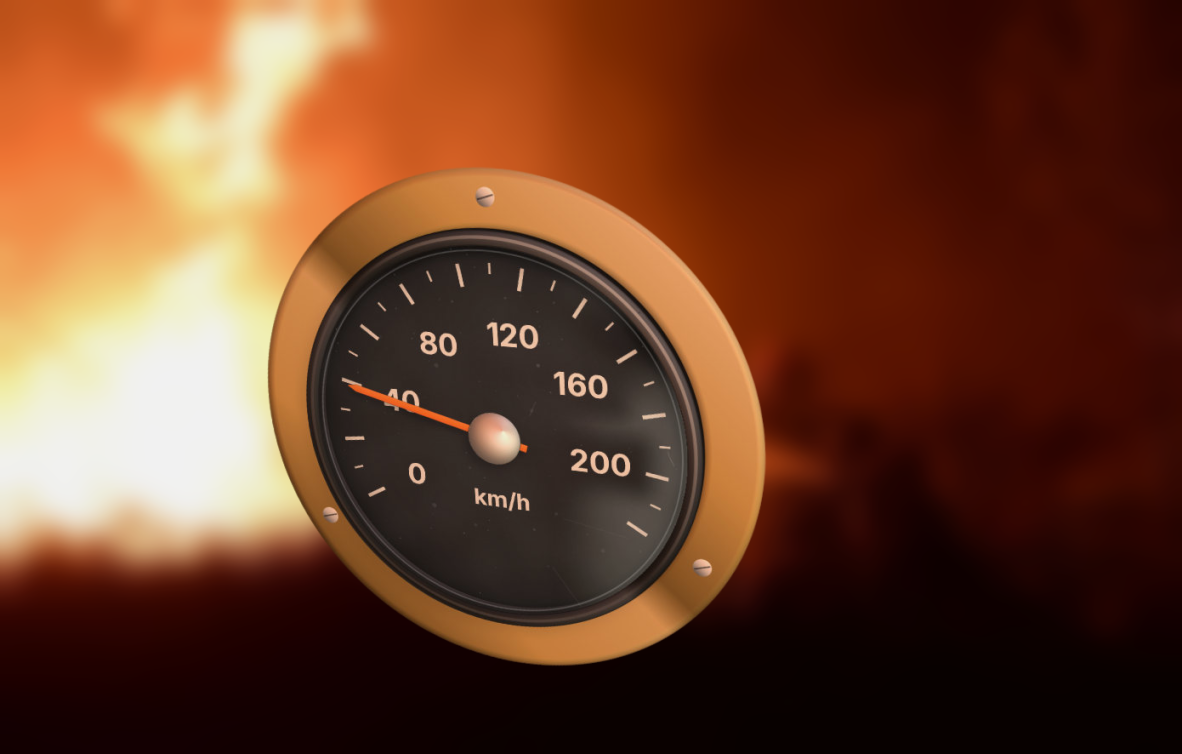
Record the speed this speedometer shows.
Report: 40 km/h
